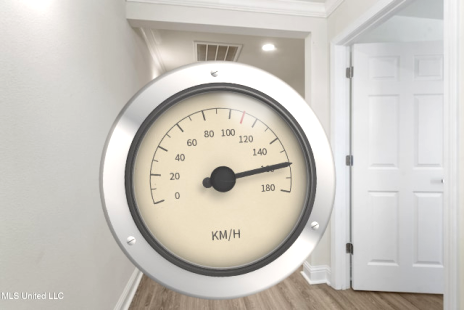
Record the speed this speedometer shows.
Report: 160 km/h
